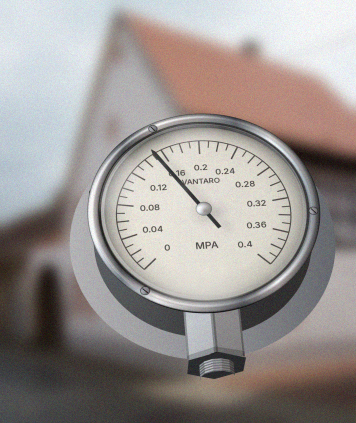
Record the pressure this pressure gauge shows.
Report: 0.15 MPa
